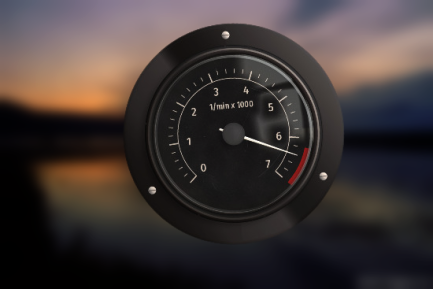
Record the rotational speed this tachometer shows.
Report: 6400 rpm
